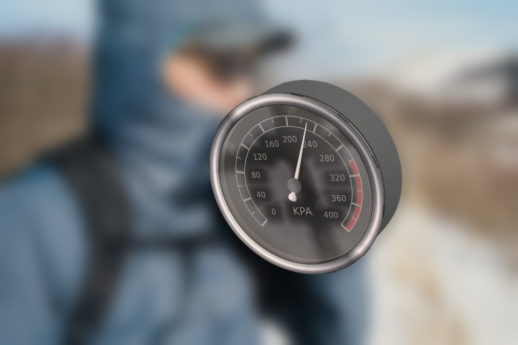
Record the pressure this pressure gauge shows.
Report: 230 kPa
